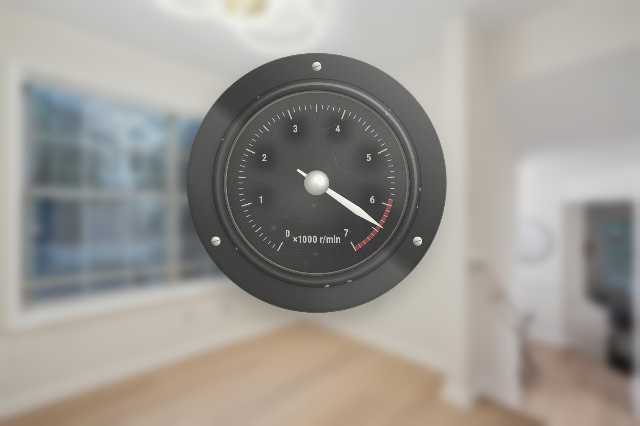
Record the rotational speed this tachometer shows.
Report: 6400 rpm
